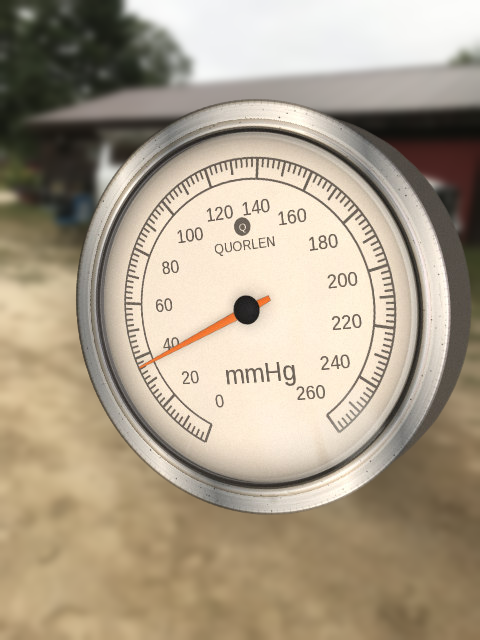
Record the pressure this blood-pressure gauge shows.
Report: 36 mmHg
